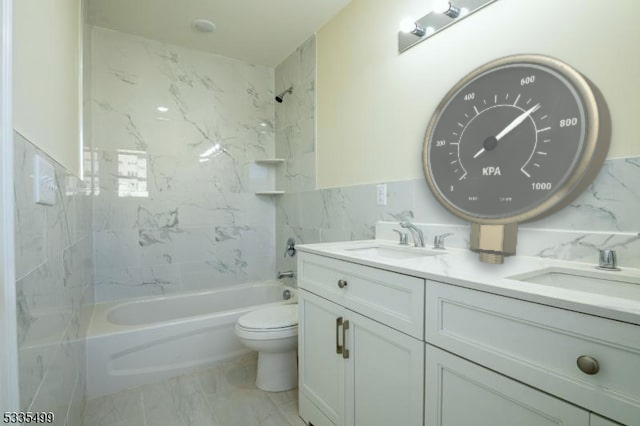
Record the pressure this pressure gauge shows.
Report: 700 kPa
